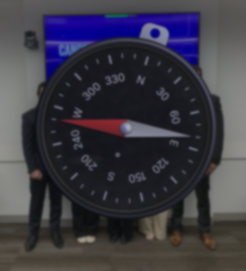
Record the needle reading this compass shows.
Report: 260 °
